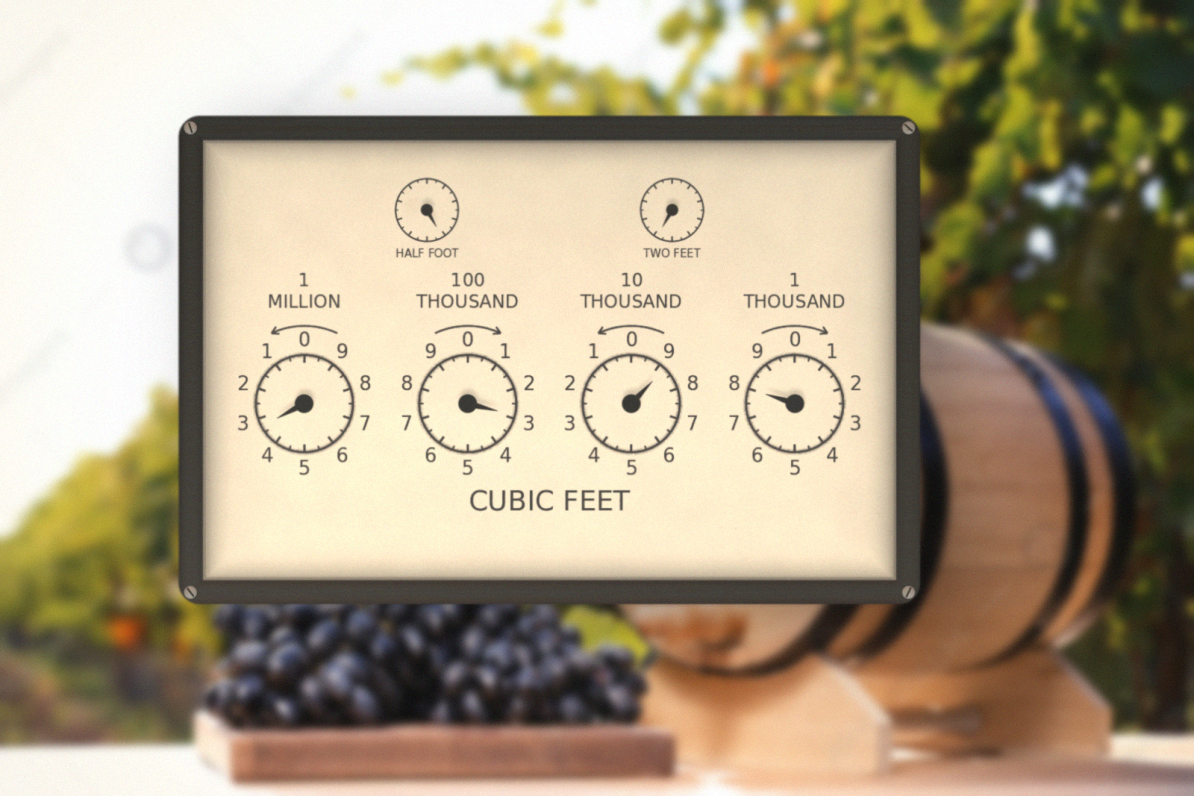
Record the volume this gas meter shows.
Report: 328800 ft³
